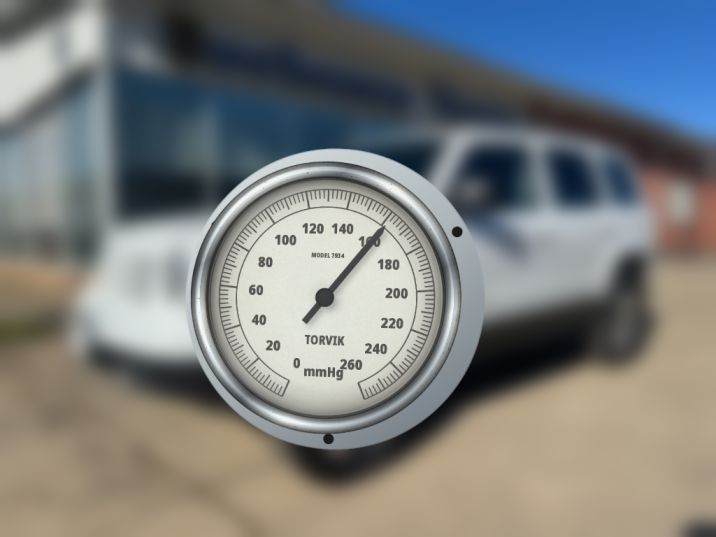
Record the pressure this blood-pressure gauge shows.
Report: 162 mmHg
